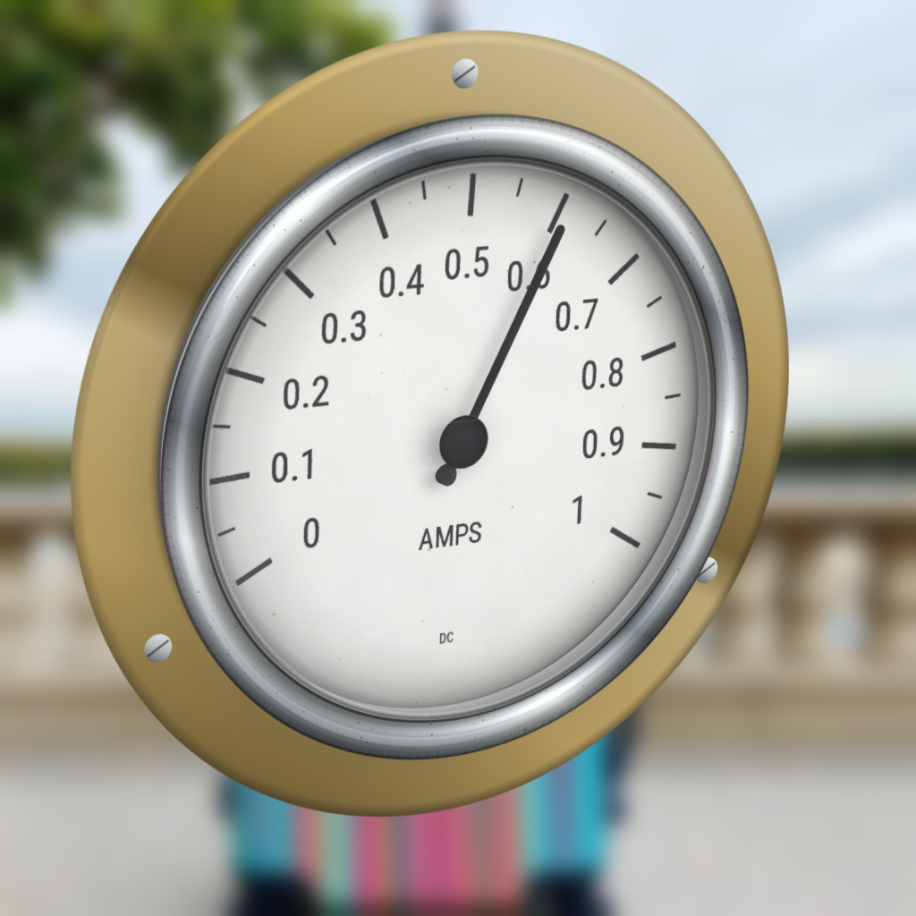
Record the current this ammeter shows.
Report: 0.6 A
